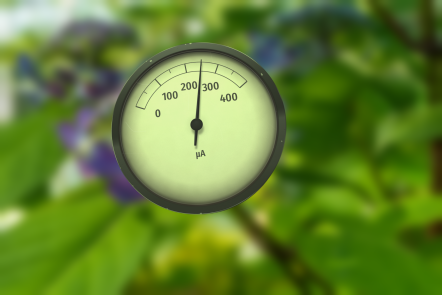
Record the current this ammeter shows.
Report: 250 µA
